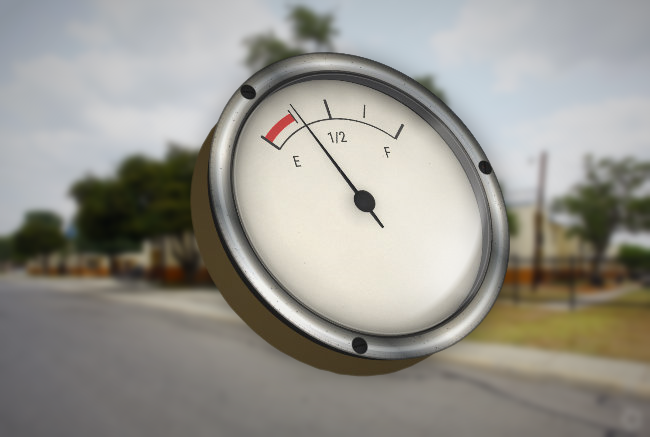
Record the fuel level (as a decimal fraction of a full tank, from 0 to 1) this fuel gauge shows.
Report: 0.25
